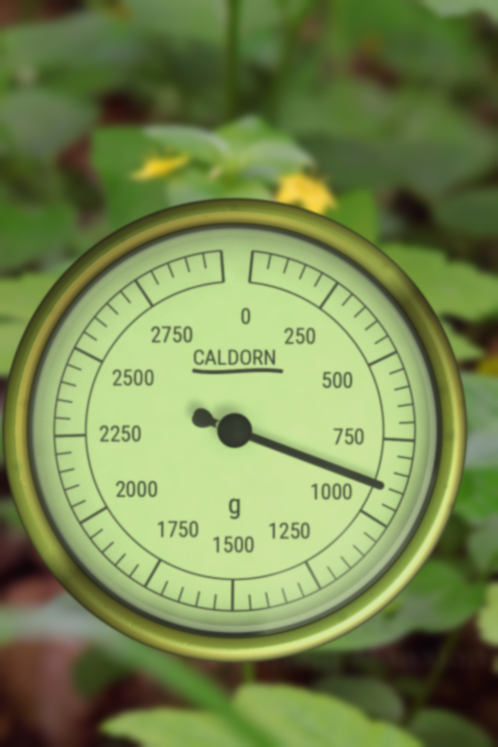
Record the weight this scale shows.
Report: 900 g
